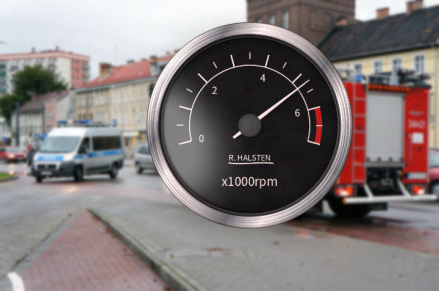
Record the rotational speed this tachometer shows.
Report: 5250 rpm
